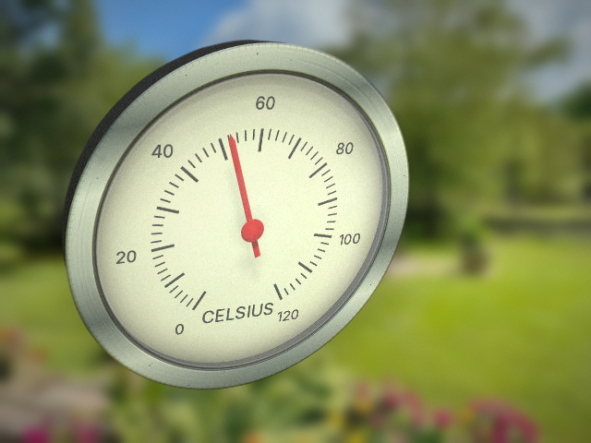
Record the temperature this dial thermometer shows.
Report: 52 °C
